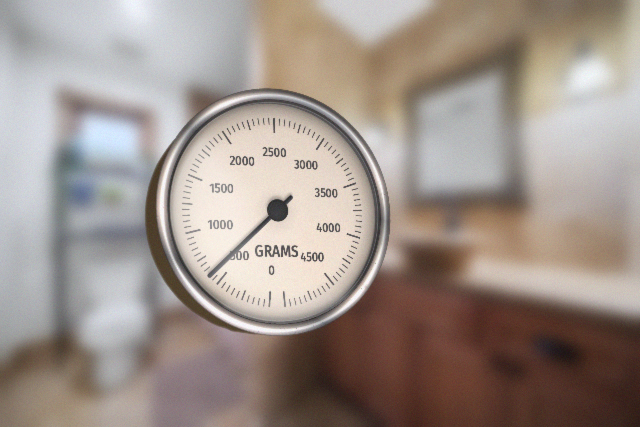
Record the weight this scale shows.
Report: 600 g
